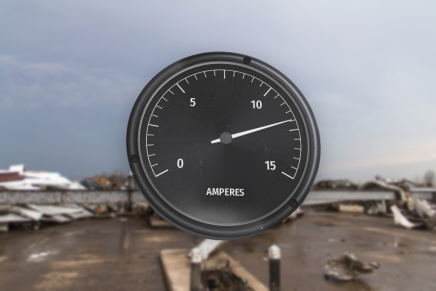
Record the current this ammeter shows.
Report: 12 A
